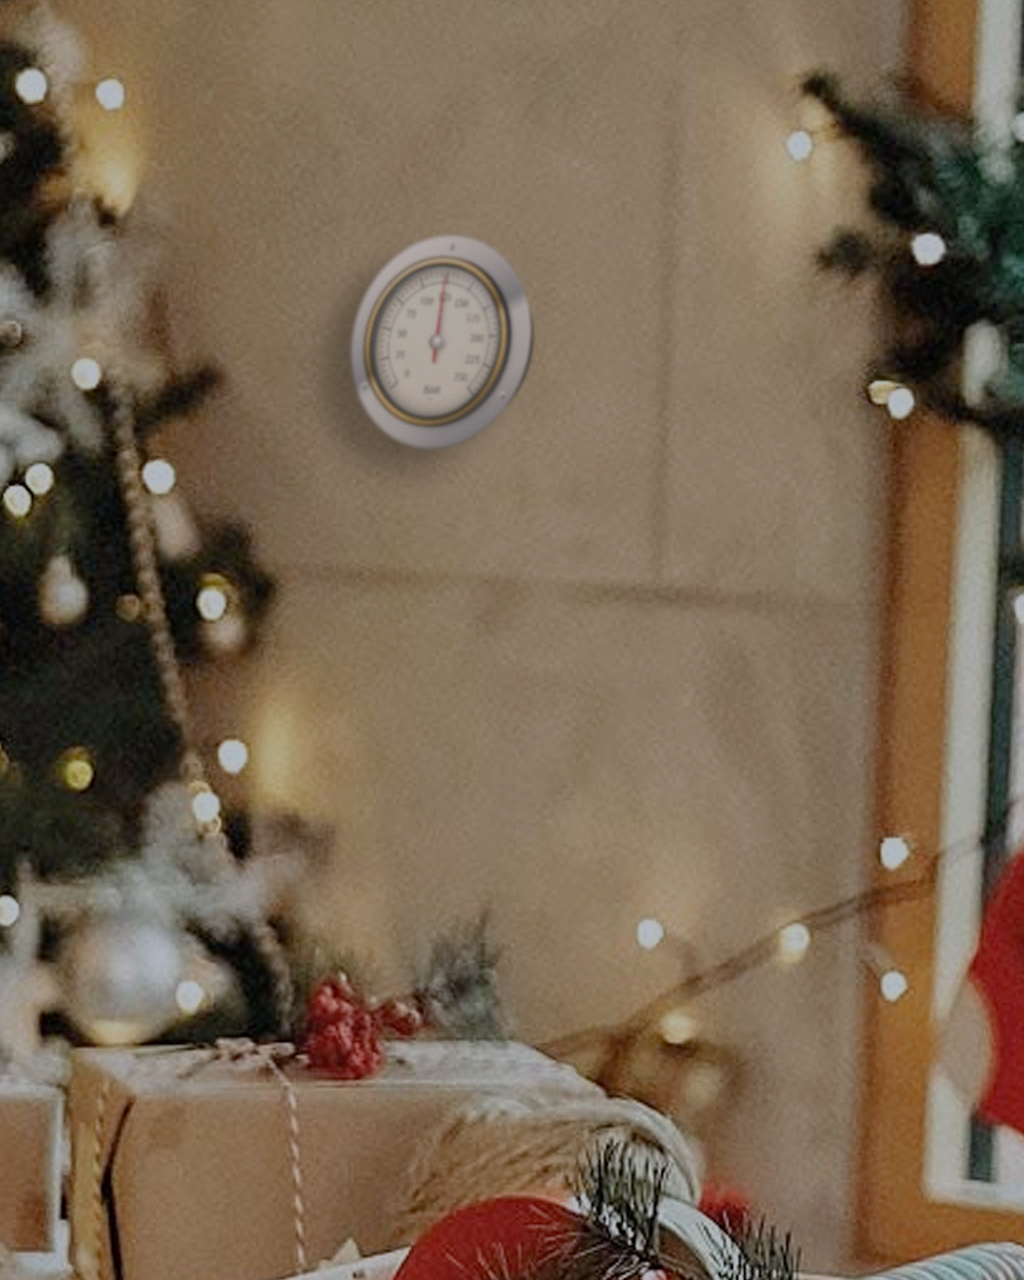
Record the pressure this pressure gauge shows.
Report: 125 bar
